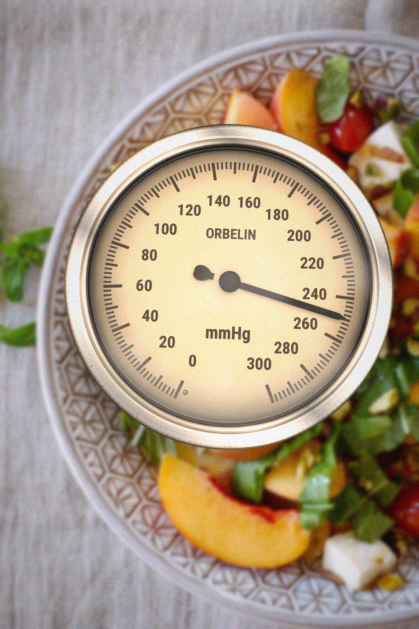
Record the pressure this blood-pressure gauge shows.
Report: 250 mmHg
